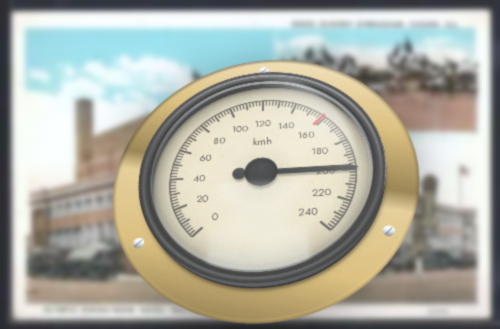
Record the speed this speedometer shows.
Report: 200 km/h
